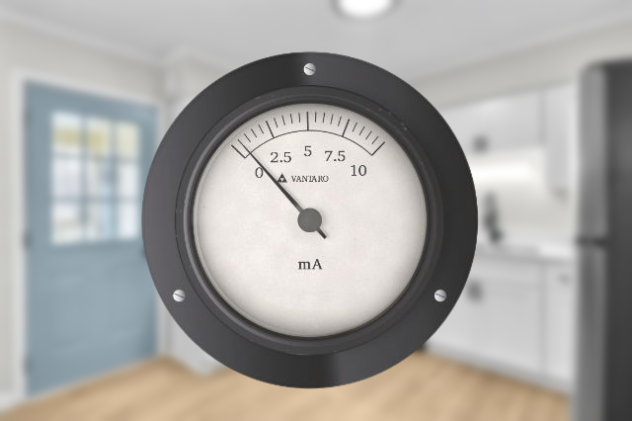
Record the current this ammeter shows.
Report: 0.5 mA
